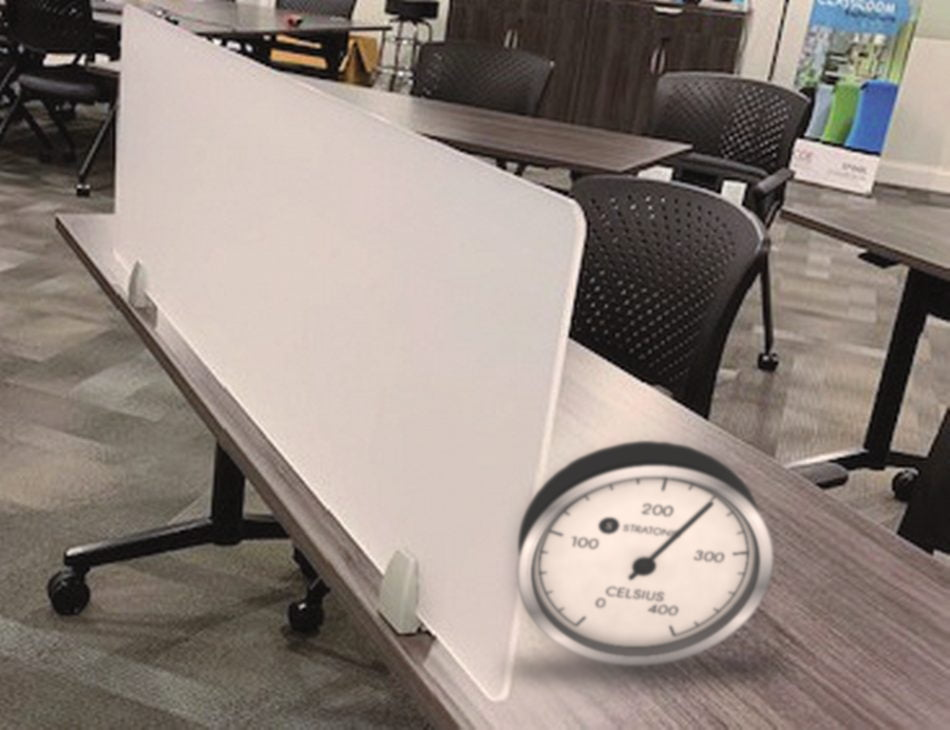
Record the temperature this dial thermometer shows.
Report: 240 °C
